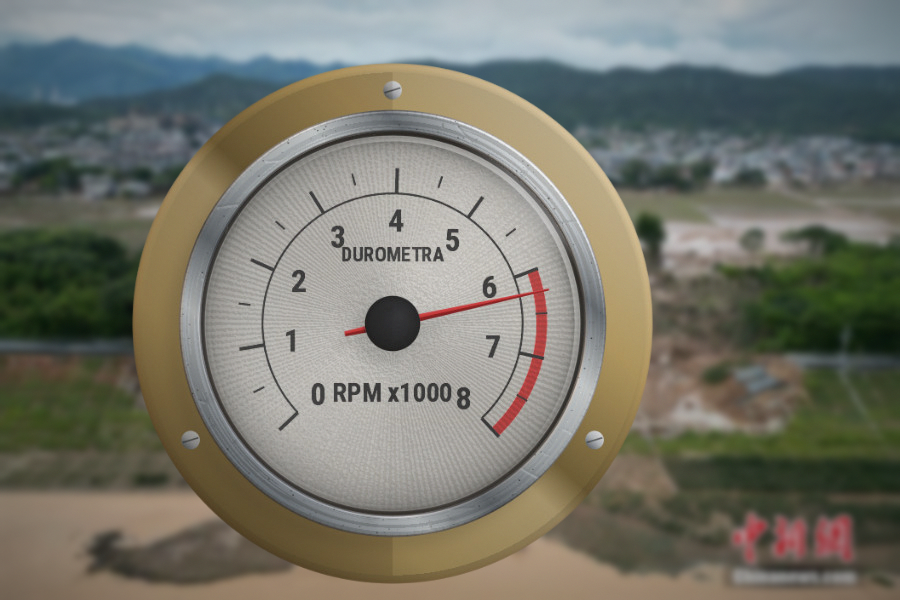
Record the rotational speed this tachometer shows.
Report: 6250 rpm
